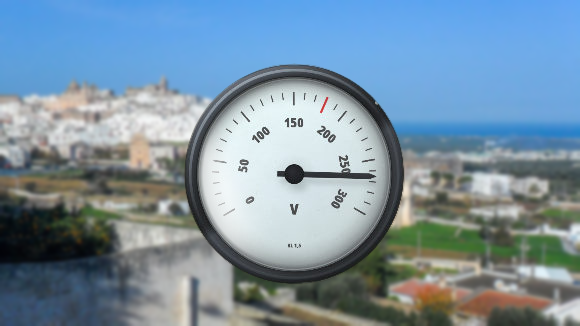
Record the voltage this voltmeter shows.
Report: 265 V
